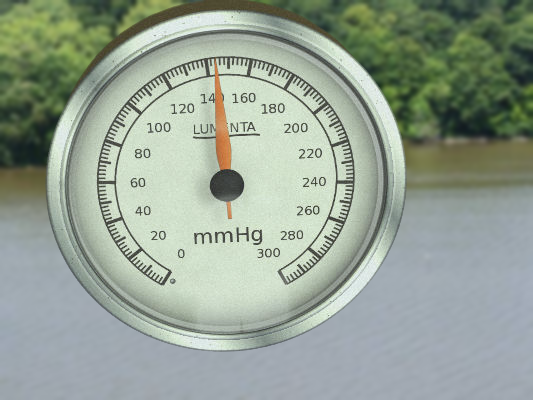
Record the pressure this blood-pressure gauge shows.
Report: 144 mmHg
